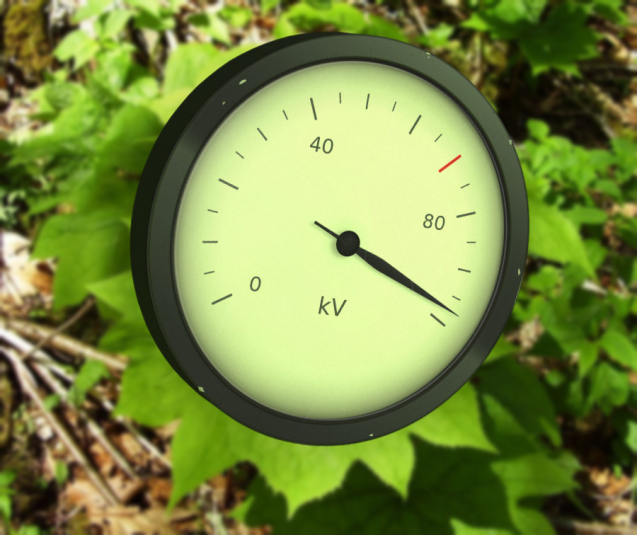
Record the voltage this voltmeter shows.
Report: 97.5 kV
